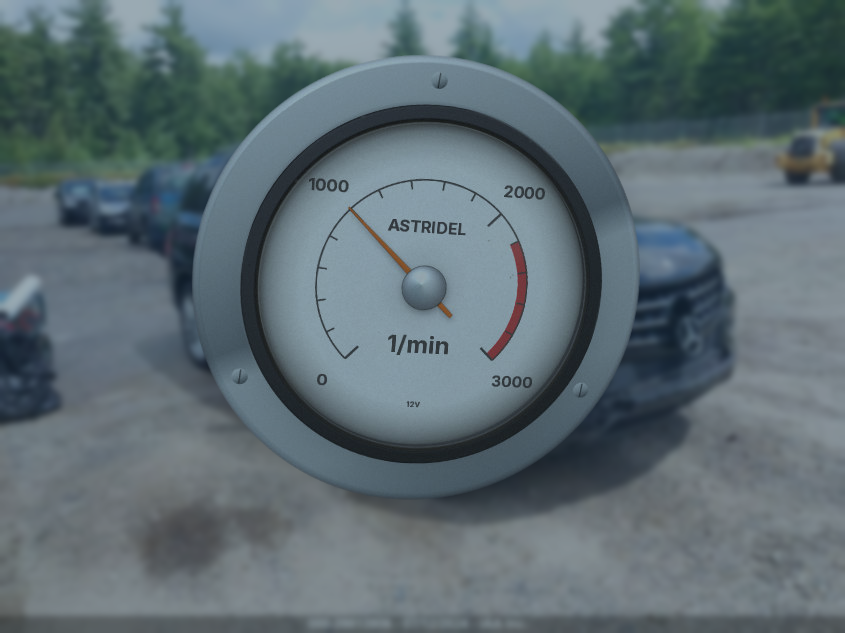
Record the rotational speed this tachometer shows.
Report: 1000 rpm
